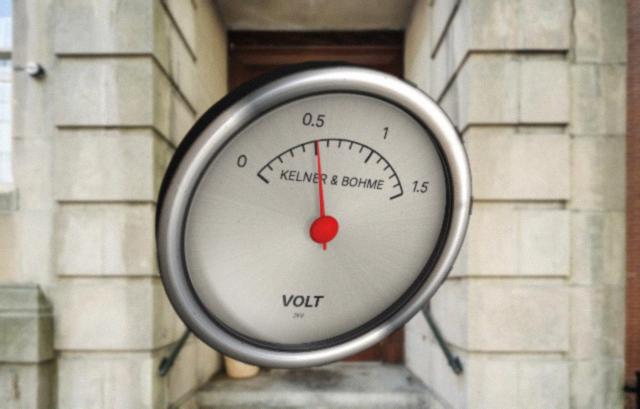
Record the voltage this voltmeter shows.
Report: 0.5 V
